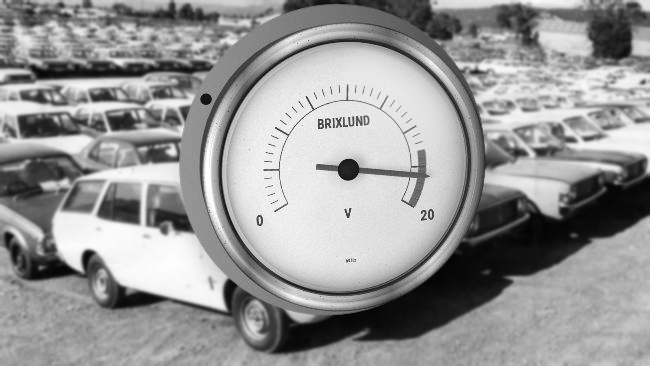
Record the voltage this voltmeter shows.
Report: 18 V
